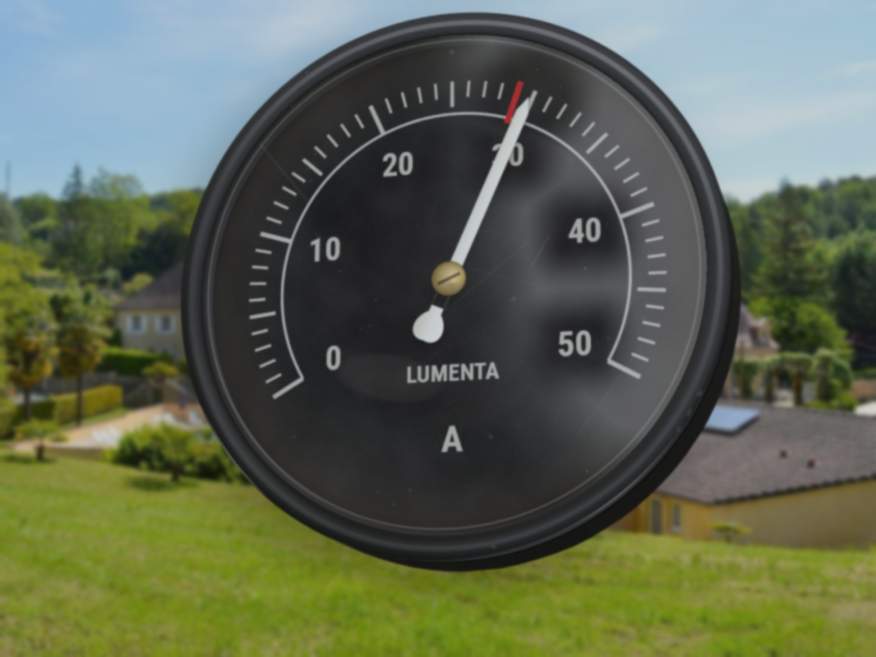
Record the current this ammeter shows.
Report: 30 A
